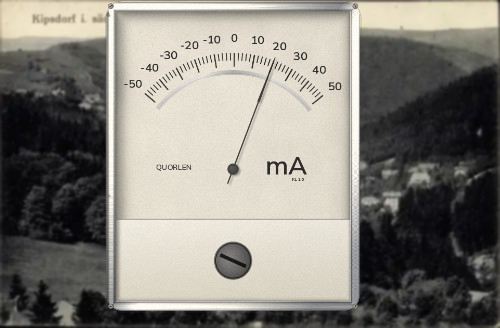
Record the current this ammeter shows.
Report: 20 mA
